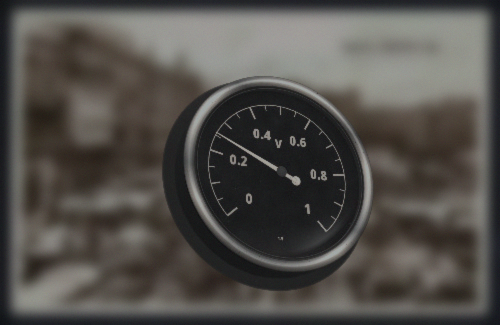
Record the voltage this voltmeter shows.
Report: 0.25 V
